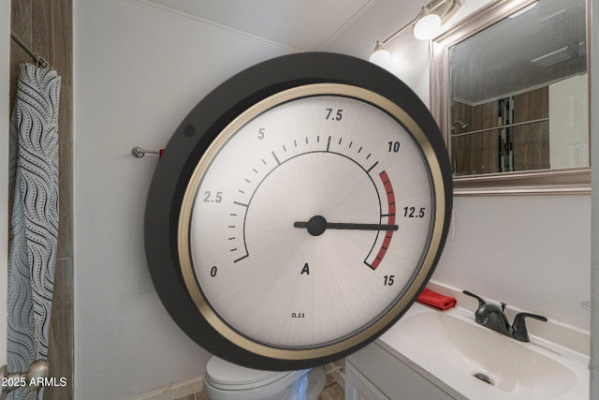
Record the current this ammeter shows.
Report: 13 A
